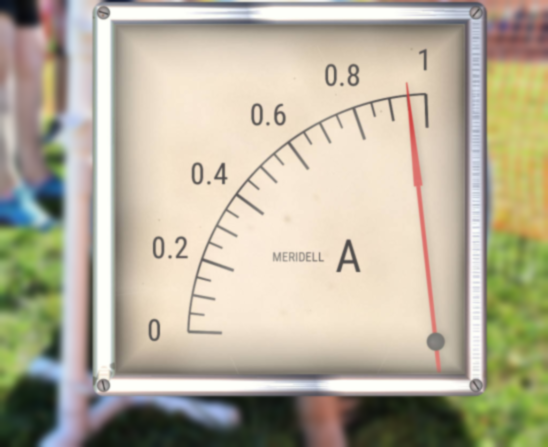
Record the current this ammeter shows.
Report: 0.95 A
